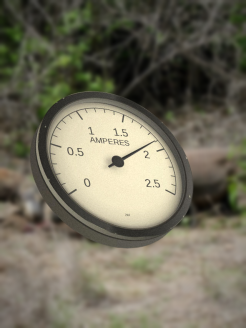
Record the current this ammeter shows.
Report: 1.9 A
